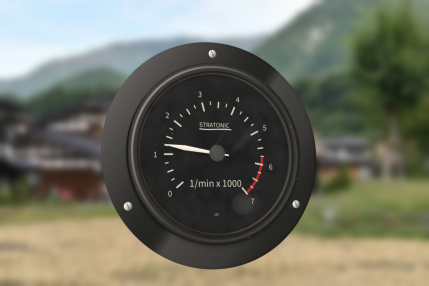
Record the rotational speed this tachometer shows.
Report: 1250 rpm
